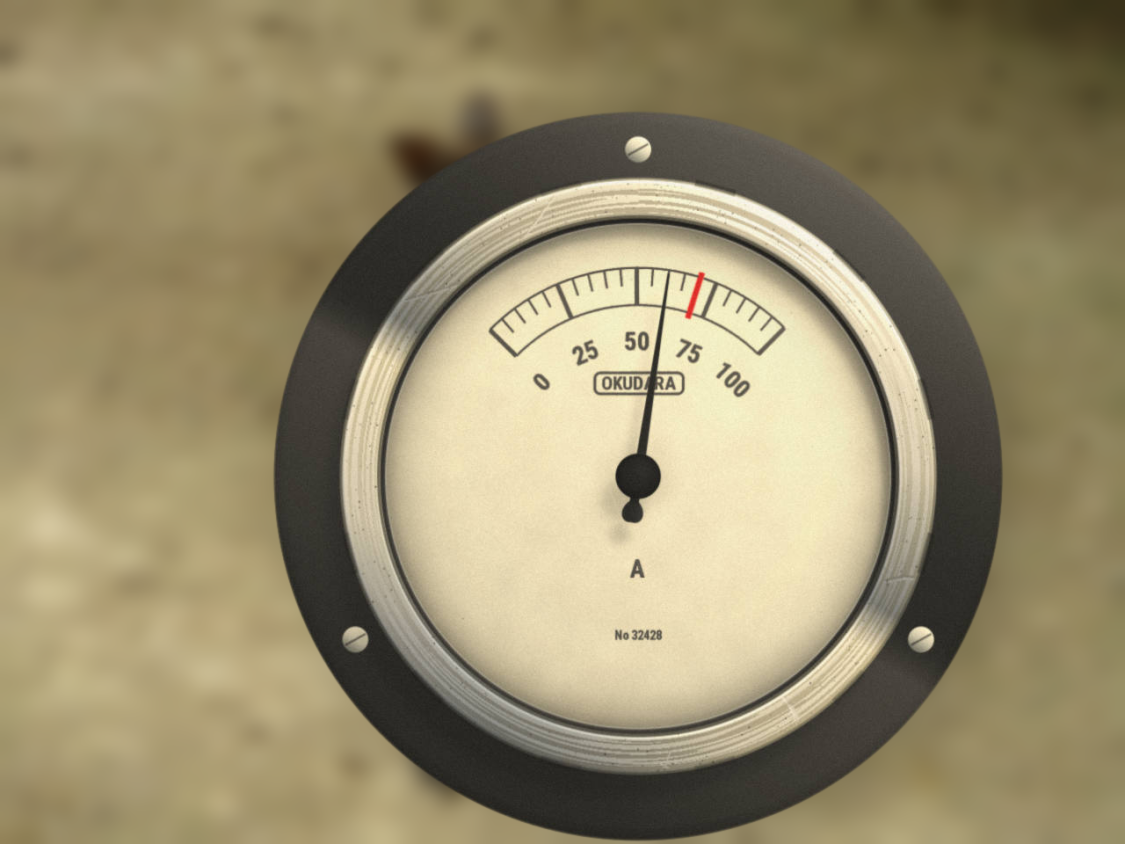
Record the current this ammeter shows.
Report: 60 A
